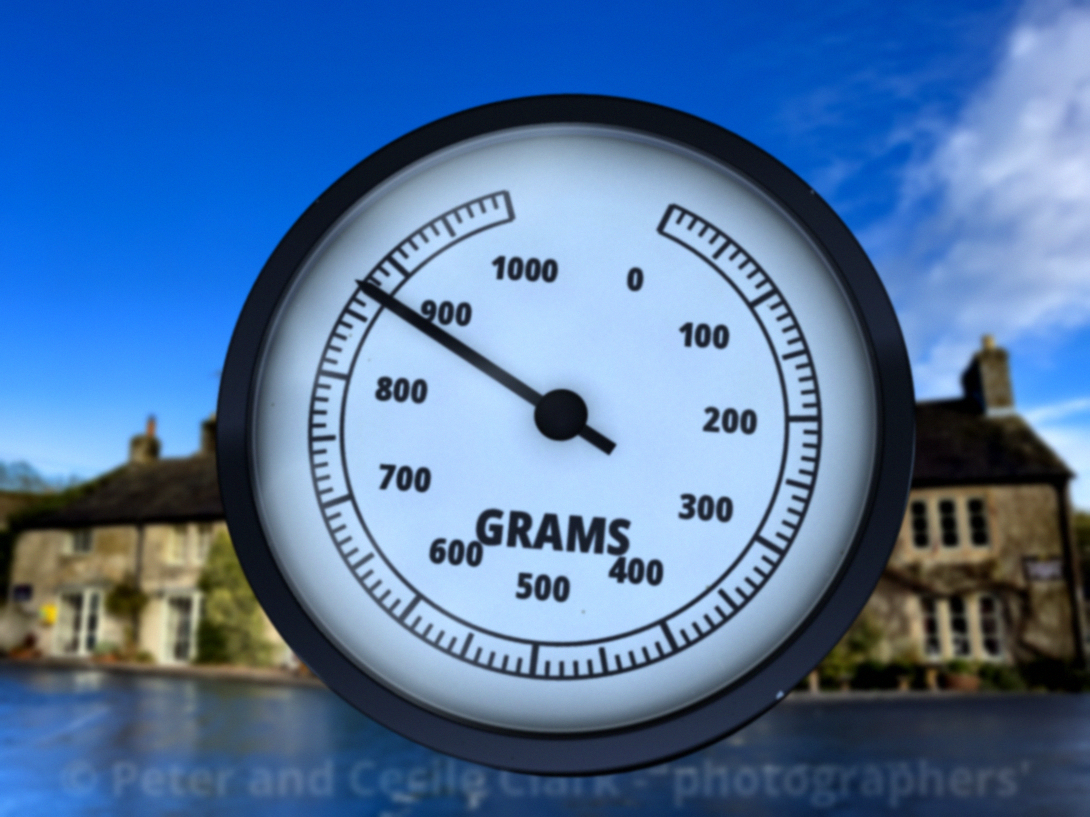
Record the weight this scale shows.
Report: 870 g
